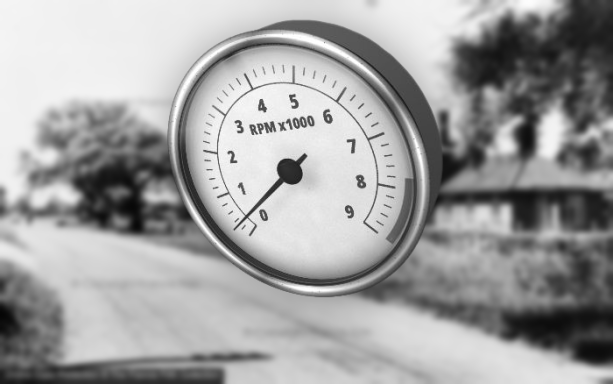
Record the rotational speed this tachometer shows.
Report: 300 rpm
